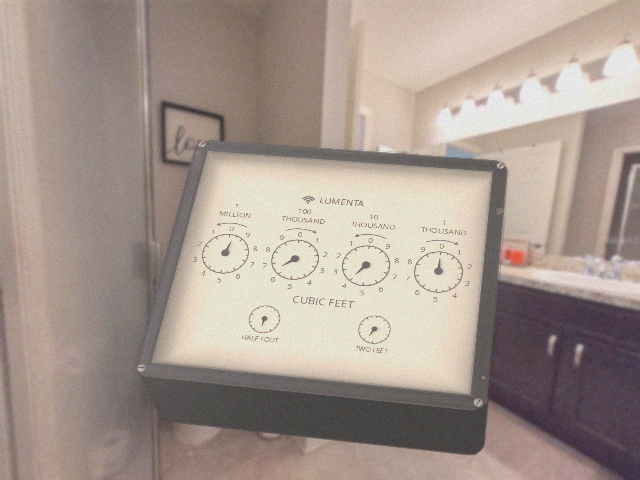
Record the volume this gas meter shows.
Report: 964000 ft³
